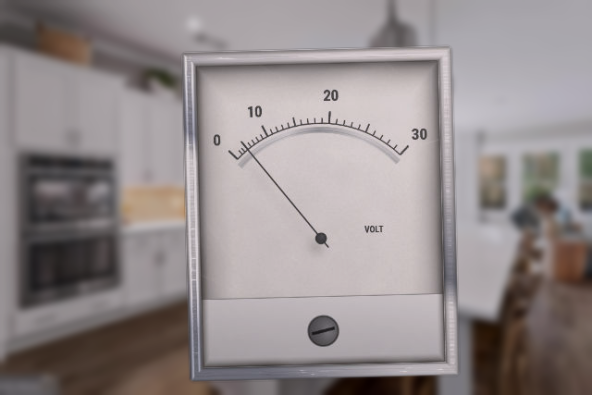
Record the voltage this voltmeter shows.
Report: 5 V
